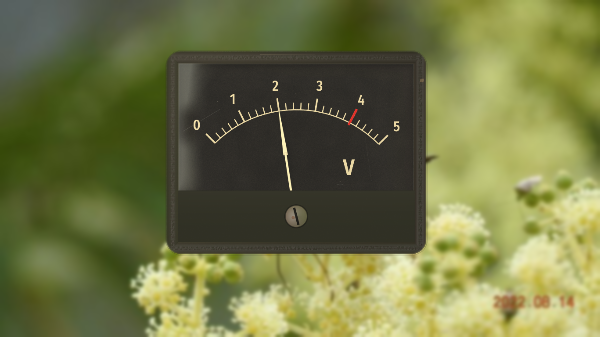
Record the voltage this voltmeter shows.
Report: 2 V
